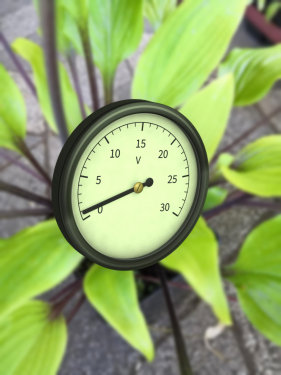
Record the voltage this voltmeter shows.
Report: 1 V
